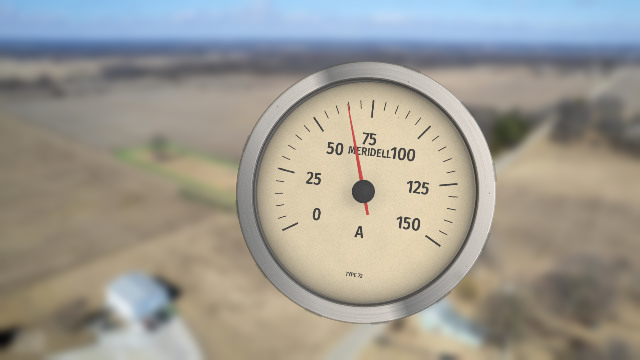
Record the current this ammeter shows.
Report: 65 A
